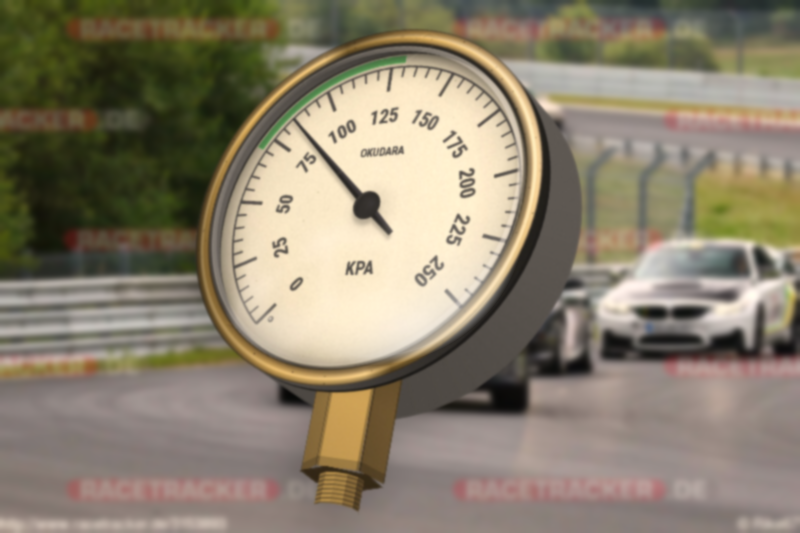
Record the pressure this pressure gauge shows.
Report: 85 kPa
